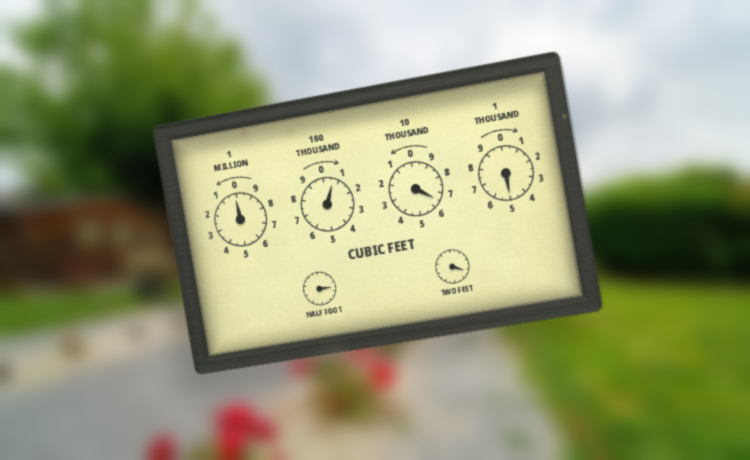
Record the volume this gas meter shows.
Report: 6500 ft³
